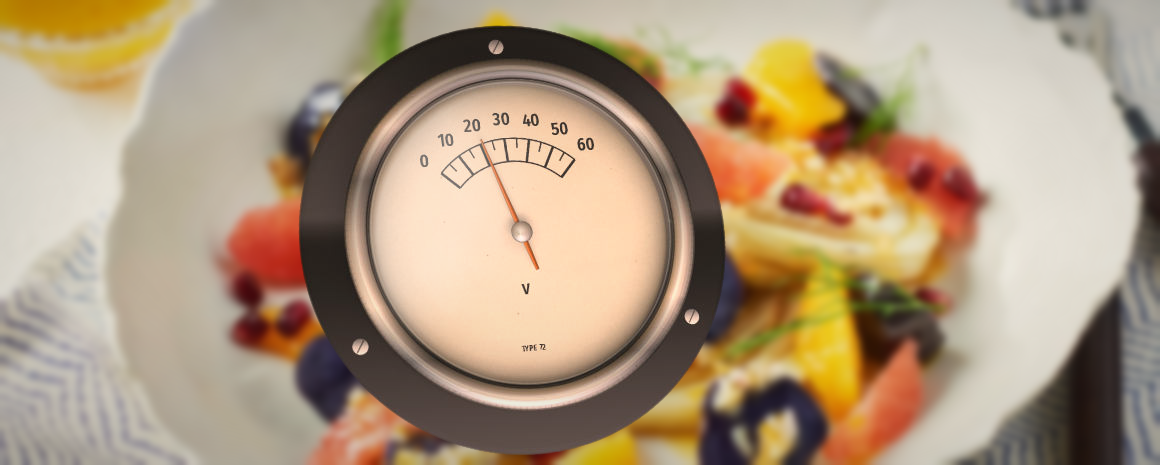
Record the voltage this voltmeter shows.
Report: 20 V
